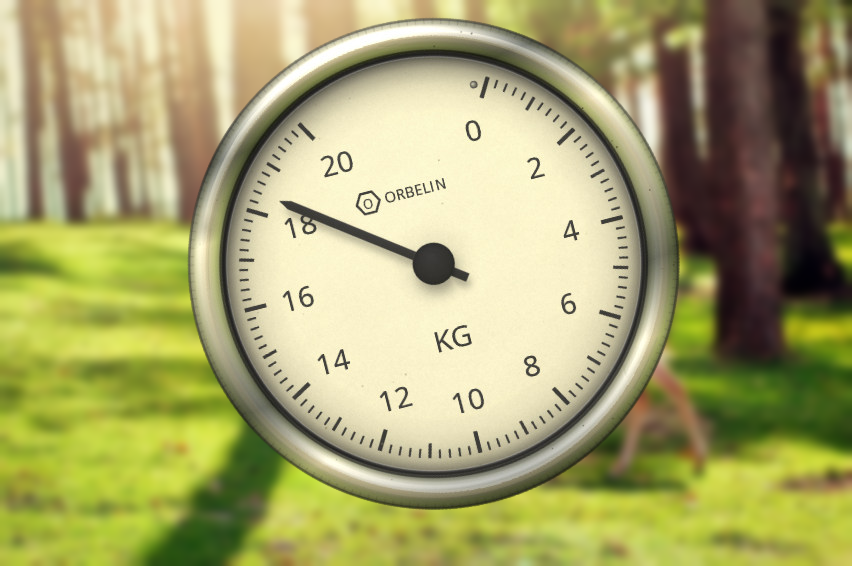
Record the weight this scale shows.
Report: 18.4 kg
